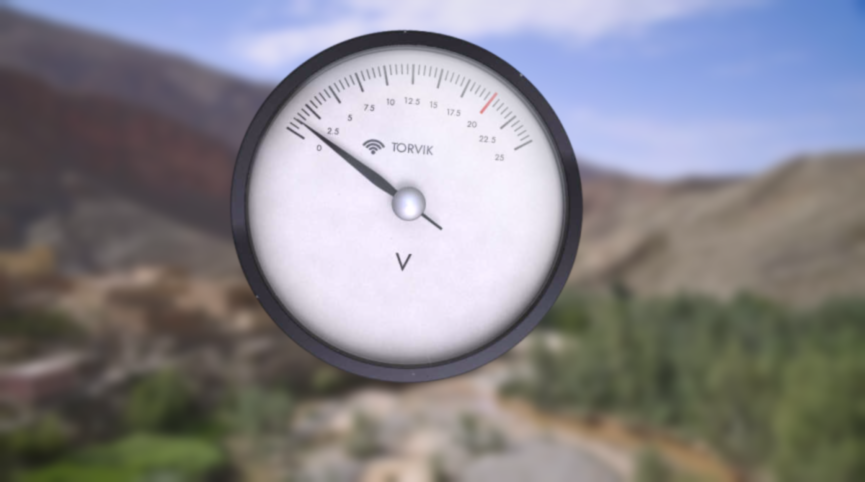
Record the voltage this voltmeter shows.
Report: 1 V
